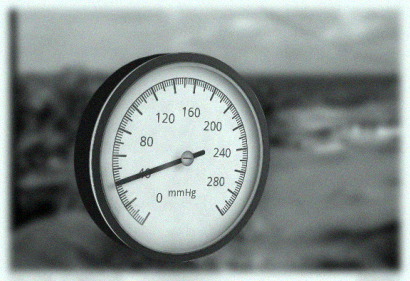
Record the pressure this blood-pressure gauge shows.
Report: 40 mmHg
